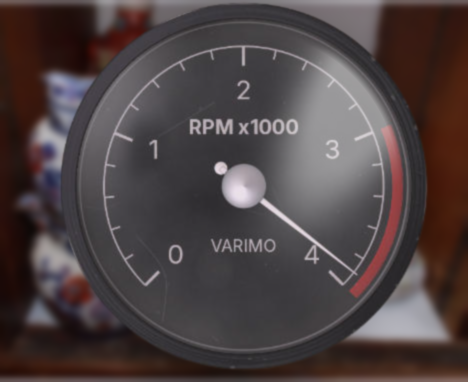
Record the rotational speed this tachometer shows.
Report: 3900 rpm
